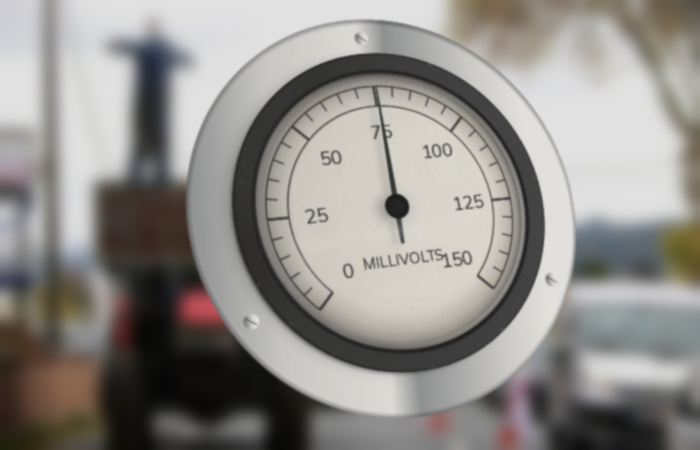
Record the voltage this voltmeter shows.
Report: 75 mV
